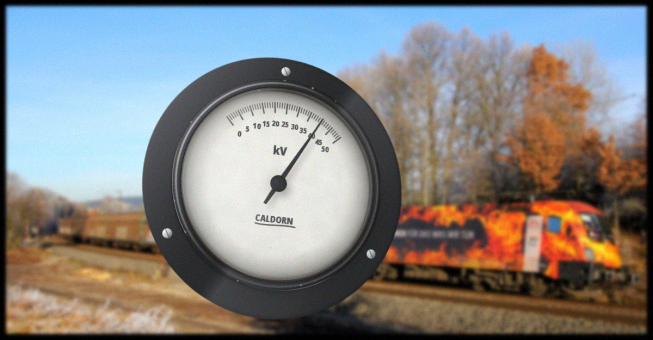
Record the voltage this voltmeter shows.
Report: 40 kV
